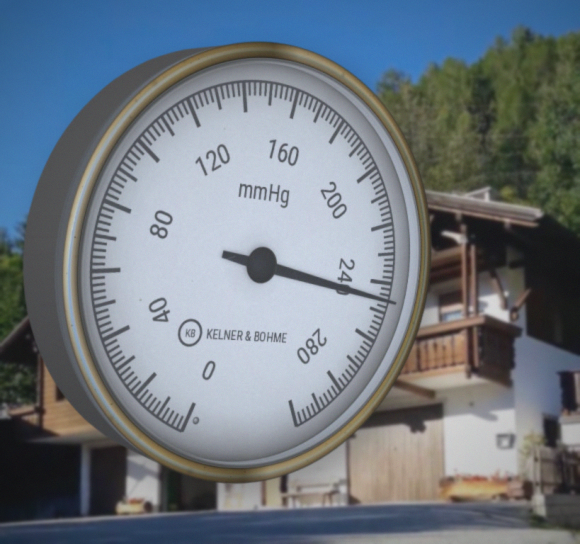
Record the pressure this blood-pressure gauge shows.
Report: 246 mmHg
